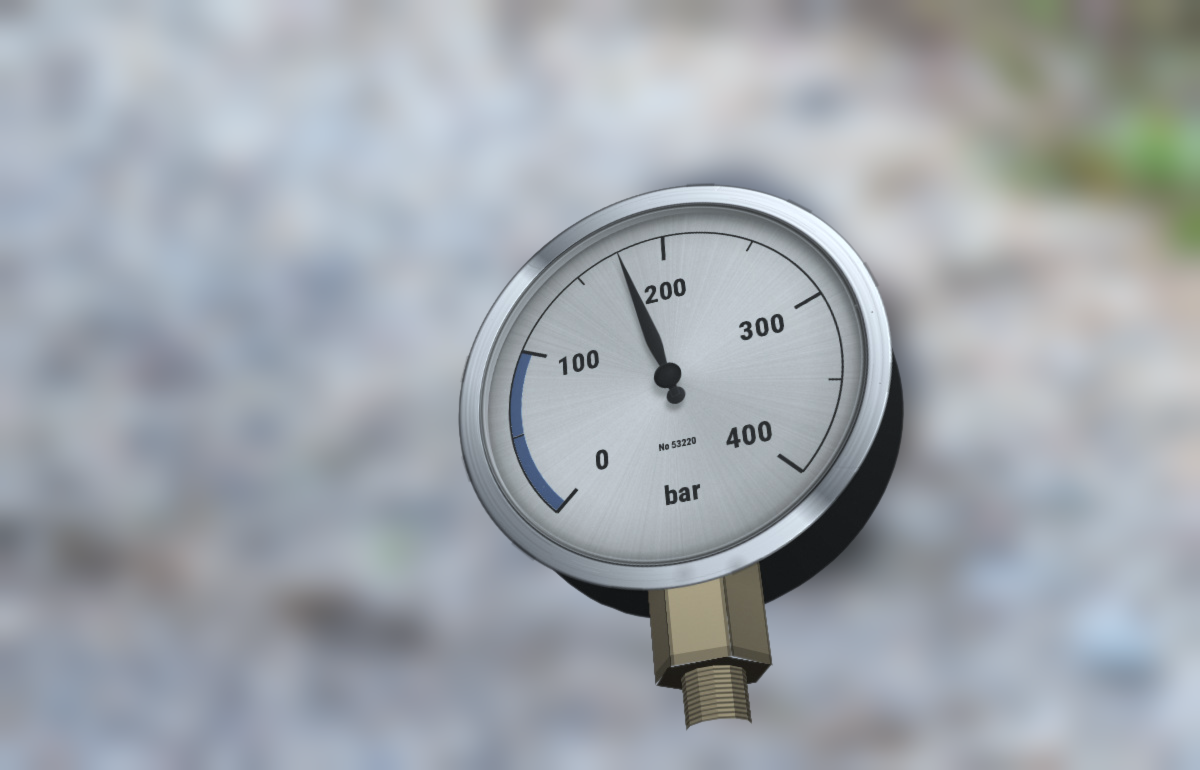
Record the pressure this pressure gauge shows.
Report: 175 bar
